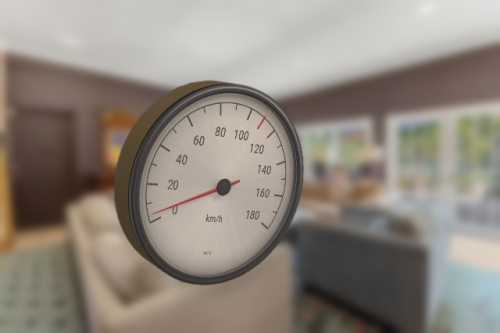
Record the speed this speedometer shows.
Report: 5 km/h
